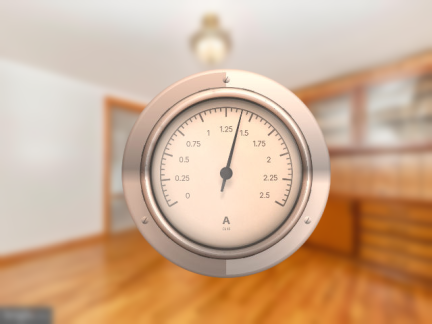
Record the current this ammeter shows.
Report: 1.4 A
